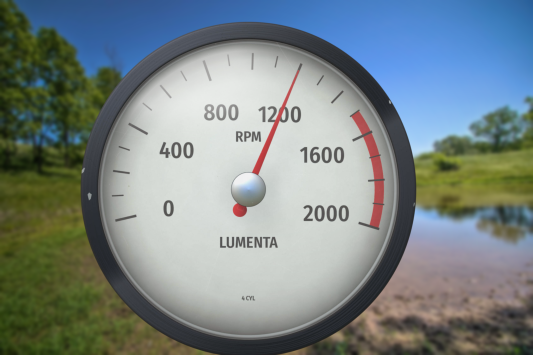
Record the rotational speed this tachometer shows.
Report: 1200 rpm
